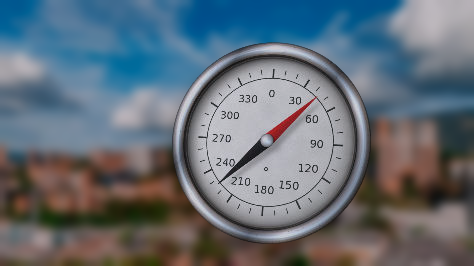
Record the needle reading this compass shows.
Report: 45 °
